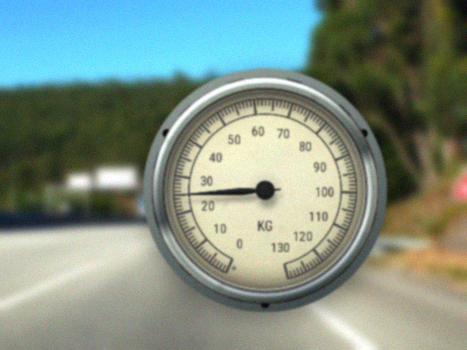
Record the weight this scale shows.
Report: 25 kg
